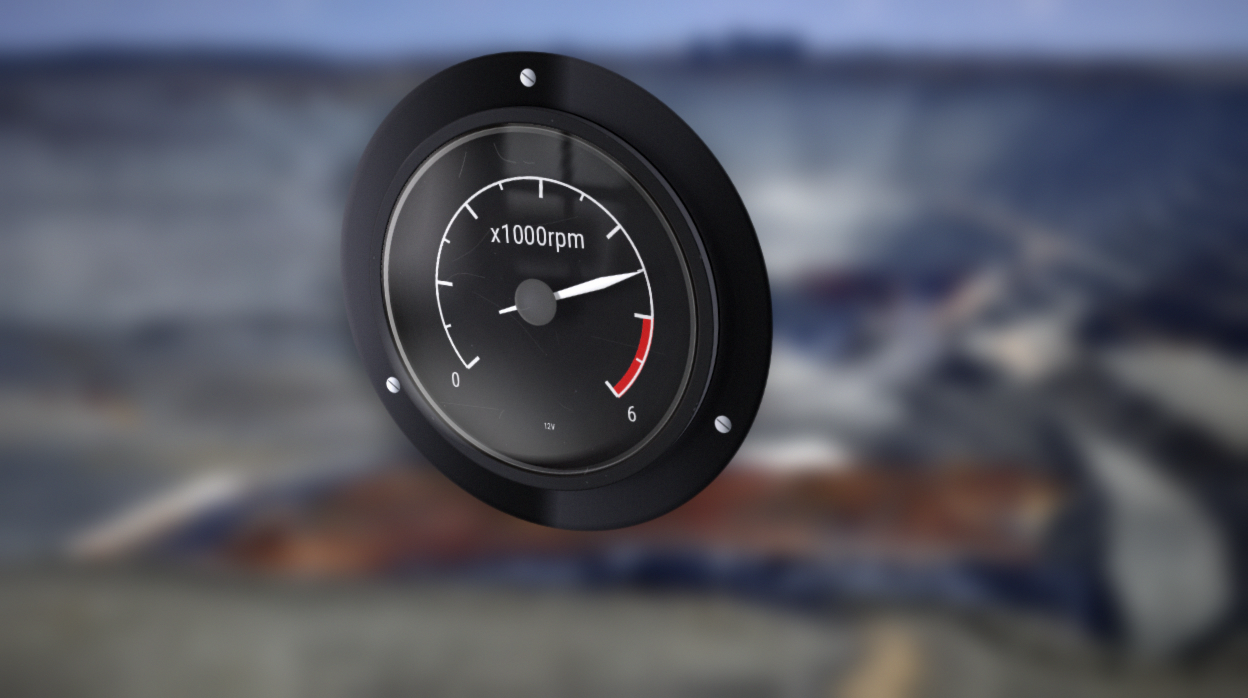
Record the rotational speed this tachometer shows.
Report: 4500 rpm
